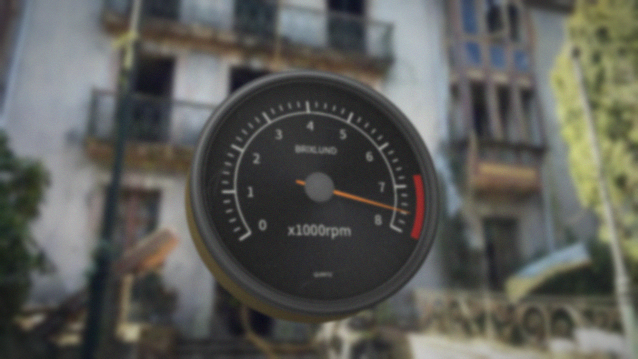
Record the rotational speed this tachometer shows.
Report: 7600 rpm
